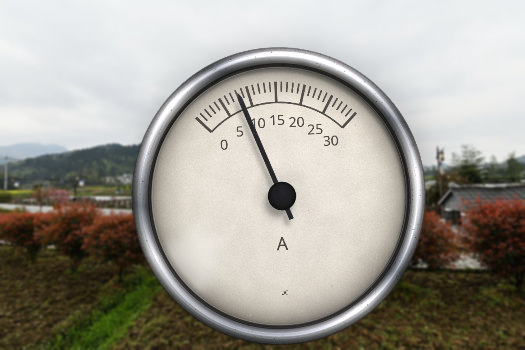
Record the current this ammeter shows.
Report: 8 A
